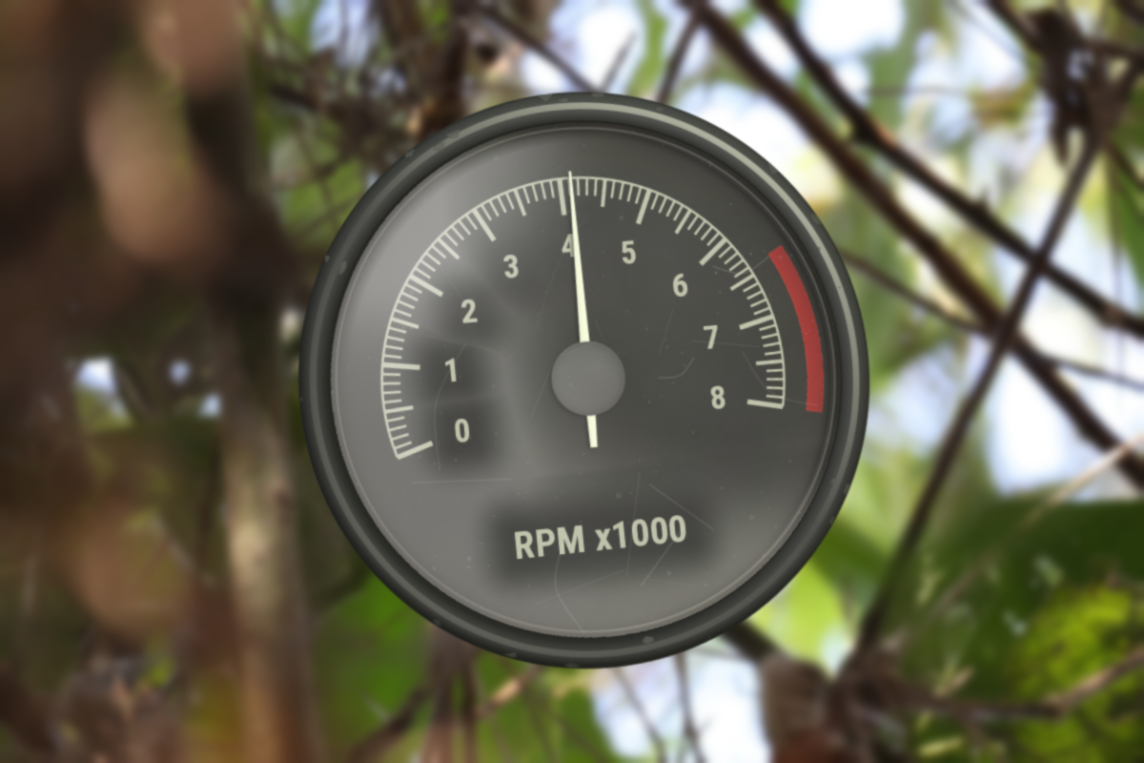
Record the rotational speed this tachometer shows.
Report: 4100 rpm
